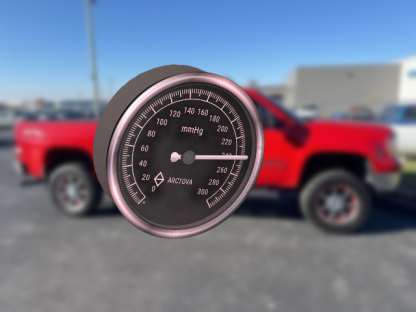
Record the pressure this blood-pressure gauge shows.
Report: 240 mmHg
